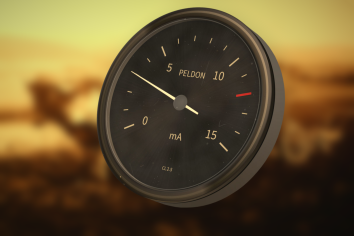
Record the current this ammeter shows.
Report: 3 mA
